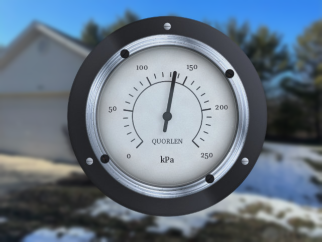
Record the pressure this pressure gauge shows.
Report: 135 kPa
